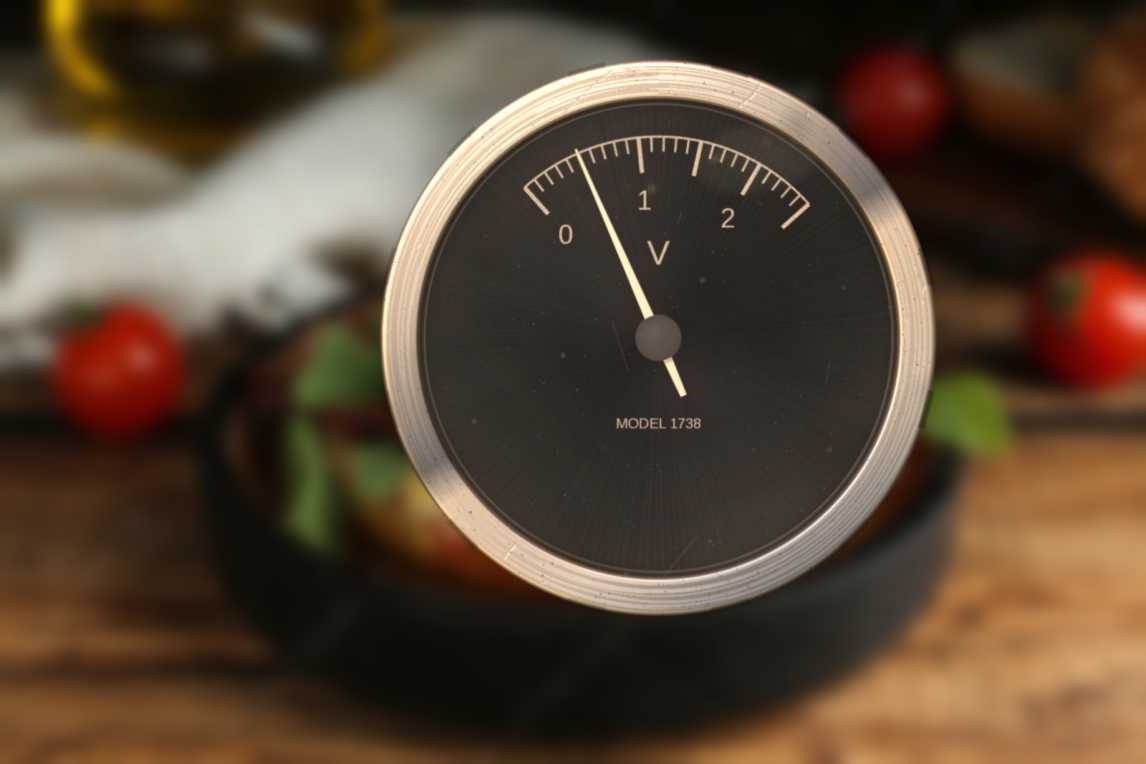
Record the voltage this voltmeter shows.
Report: 0.5 V
